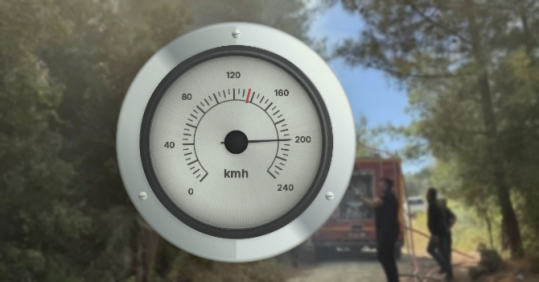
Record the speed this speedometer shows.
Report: 200 km/h
